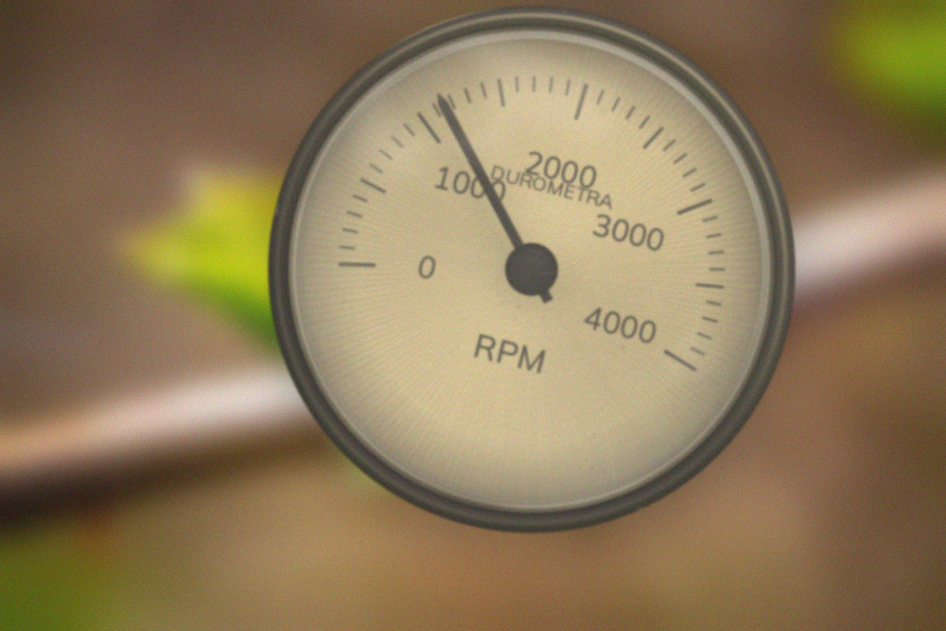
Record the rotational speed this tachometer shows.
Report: 1150 rpm
